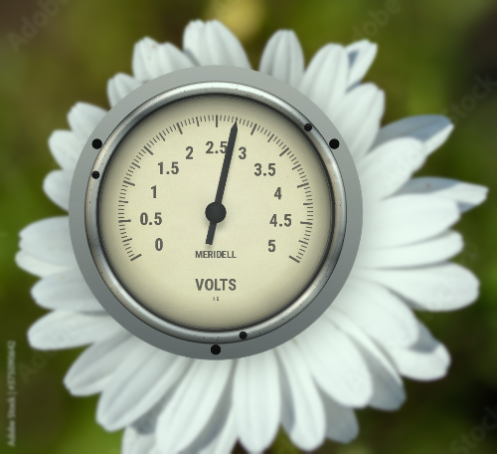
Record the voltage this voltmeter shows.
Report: 2.75 V
